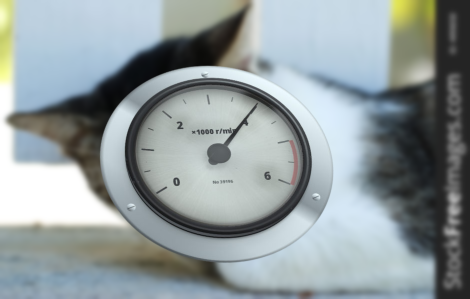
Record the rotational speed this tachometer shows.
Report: 4000 rpm
